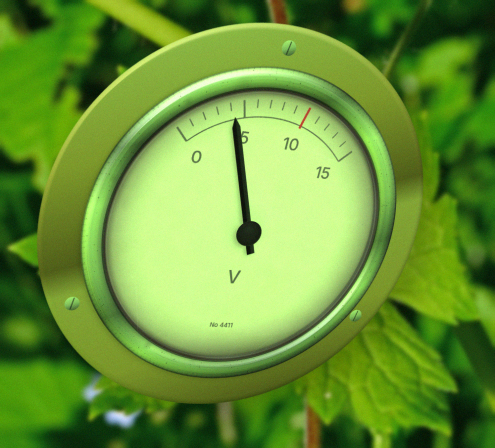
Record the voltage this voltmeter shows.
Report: 4 V
